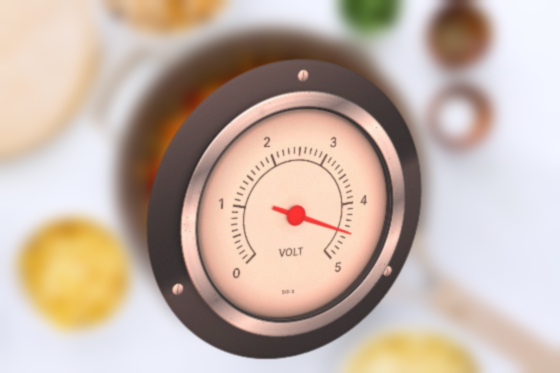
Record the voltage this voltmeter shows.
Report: 4.5 V
